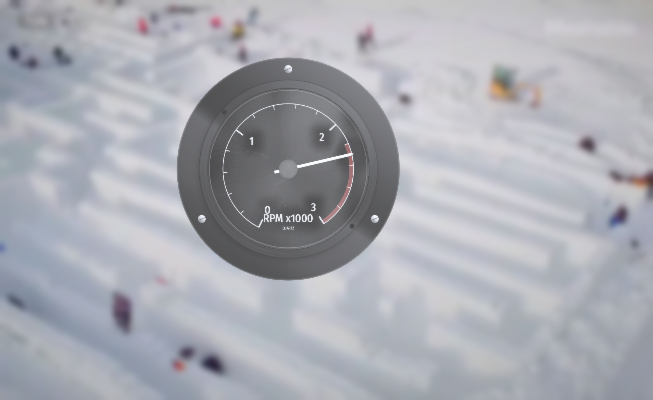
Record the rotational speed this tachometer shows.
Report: 2300 rpm
